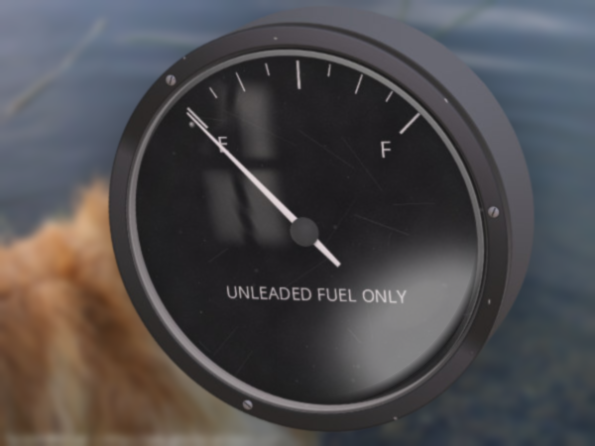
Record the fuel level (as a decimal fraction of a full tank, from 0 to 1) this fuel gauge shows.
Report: 0
